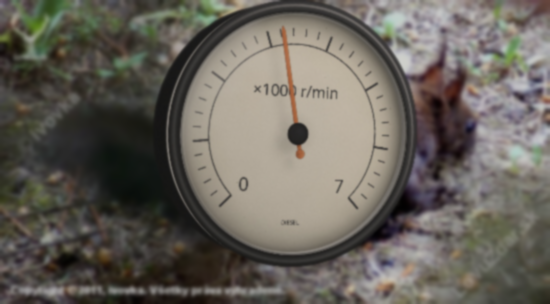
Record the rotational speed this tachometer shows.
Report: 3200 rpm
